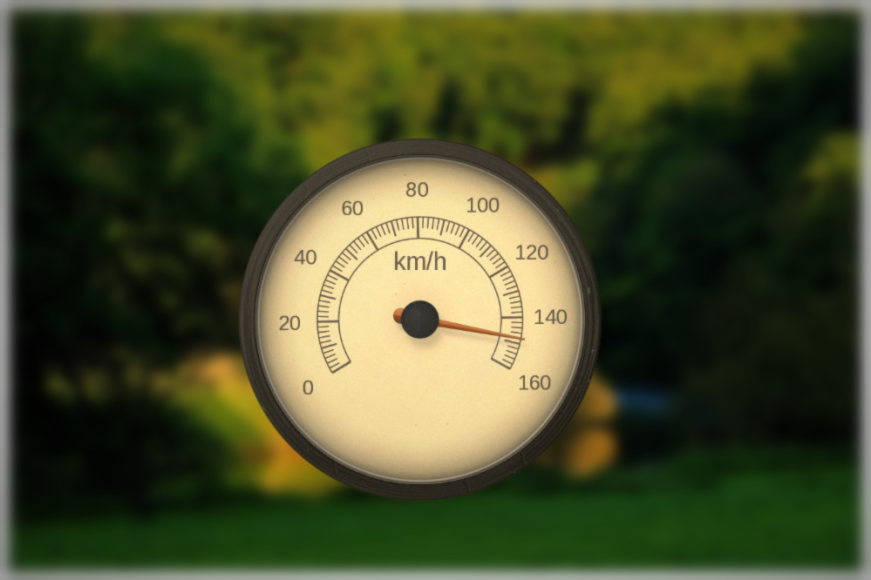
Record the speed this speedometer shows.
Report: 148 km/h
